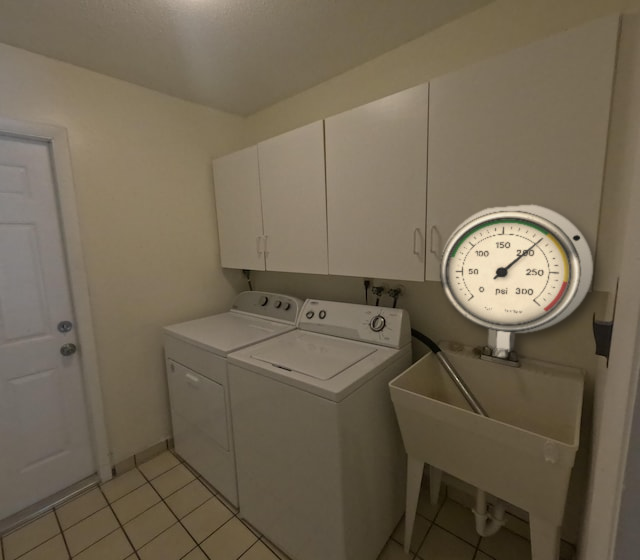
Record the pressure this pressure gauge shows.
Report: 200 psi
